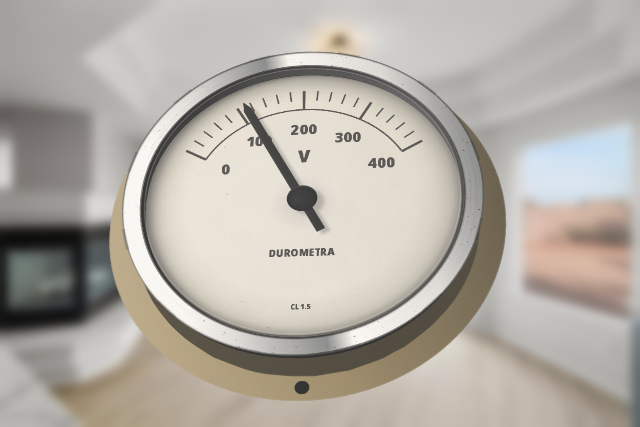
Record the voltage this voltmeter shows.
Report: 110 V
